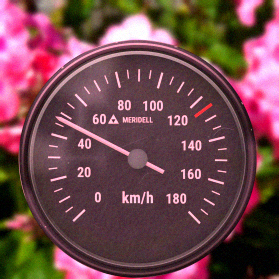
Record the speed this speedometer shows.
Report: 47.5 km/h
